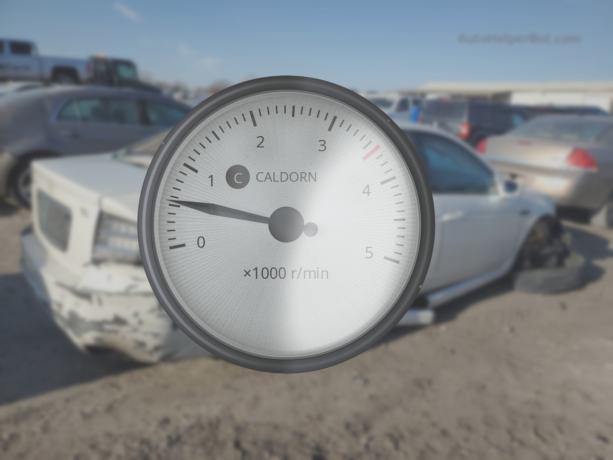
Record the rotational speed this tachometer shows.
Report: 550 rpm
